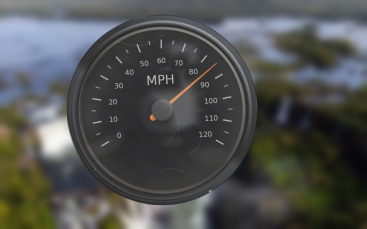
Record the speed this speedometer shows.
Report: 85 mph
